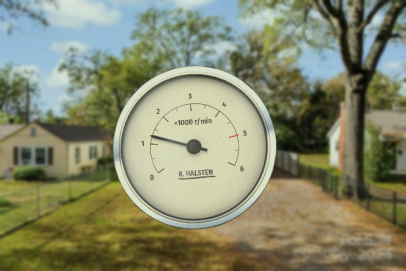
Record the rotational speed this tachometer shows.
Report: 1250 rpm
